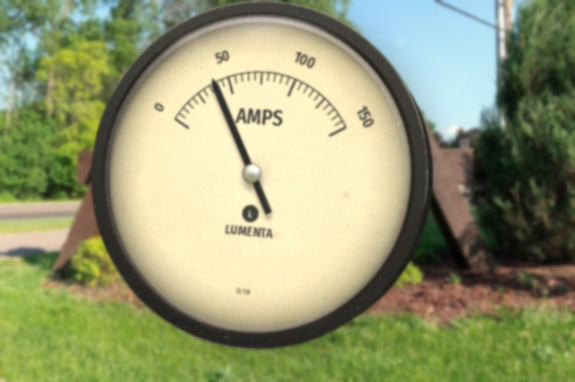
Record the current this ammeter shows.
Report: 40 A
